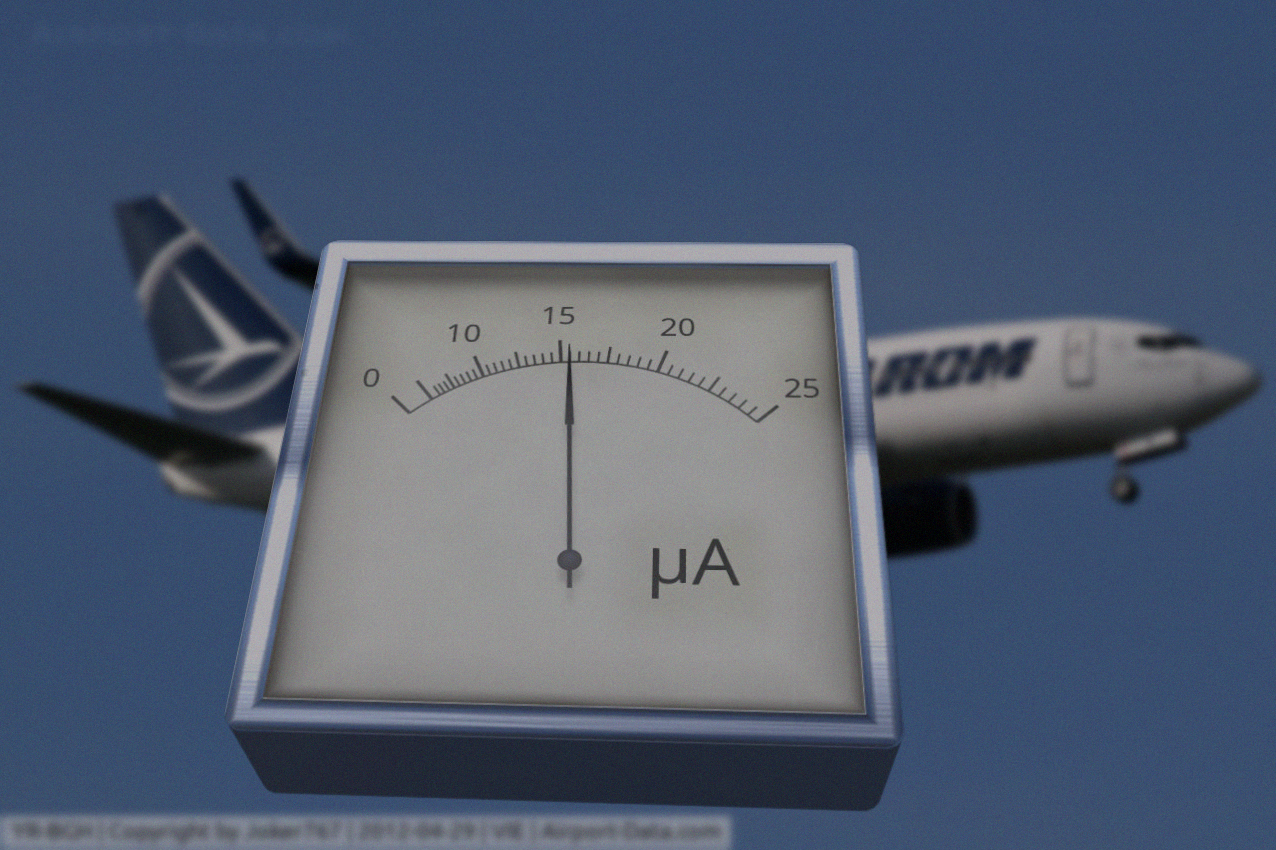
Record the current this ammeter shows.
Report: 15.5 µA
